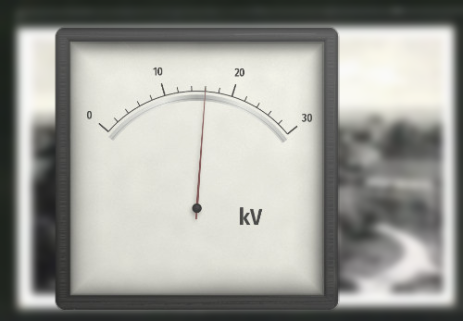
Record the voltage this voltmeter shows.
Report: 16 kV
